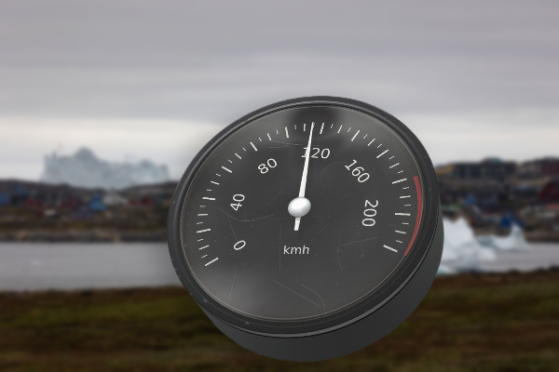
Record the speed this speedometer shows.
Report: 115 km/h
